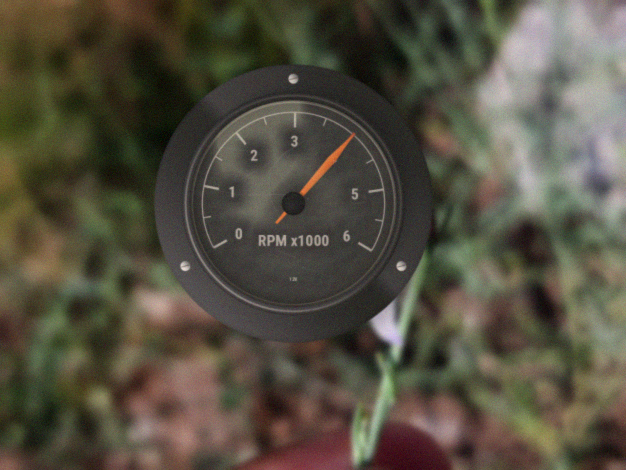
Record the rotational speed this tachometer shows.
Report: 4000 rpm
